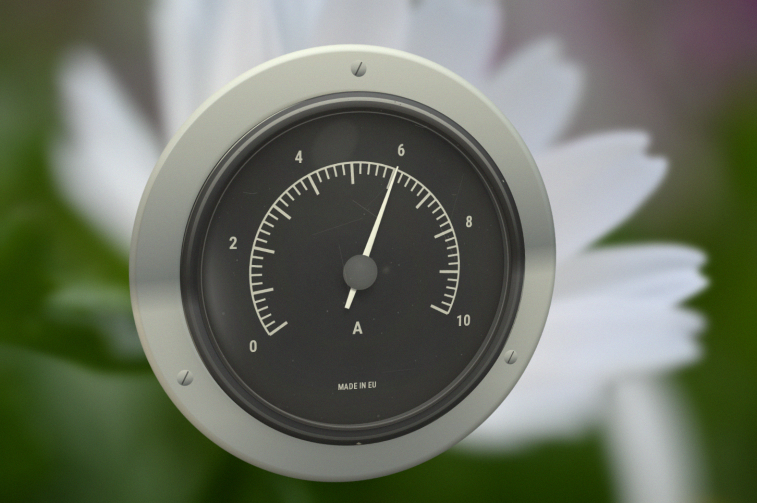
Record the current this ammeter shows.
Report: 6 A
